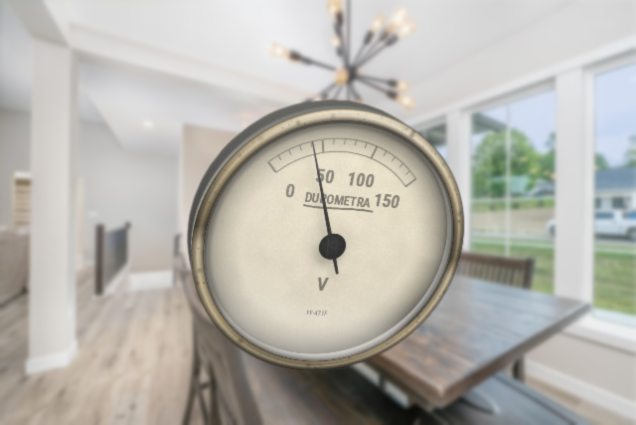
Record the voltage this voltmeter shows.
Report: 40 V
